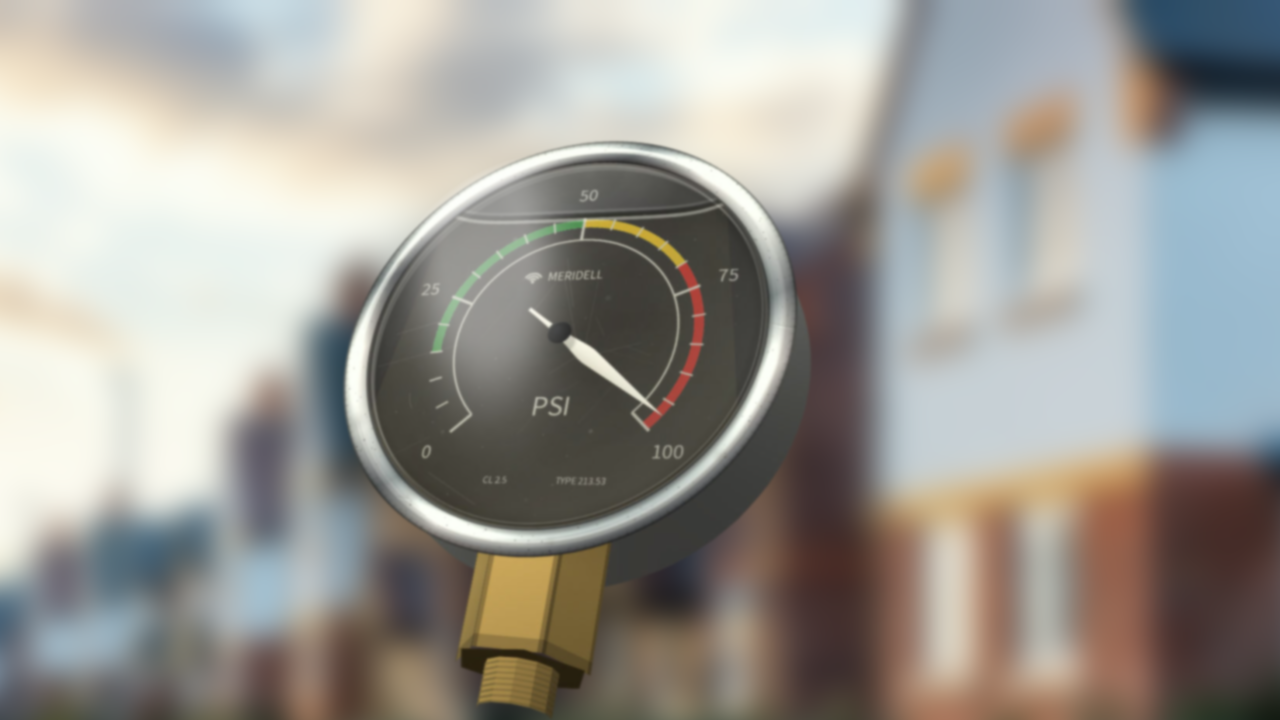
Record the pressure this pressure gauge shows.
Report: 97.5 psi
